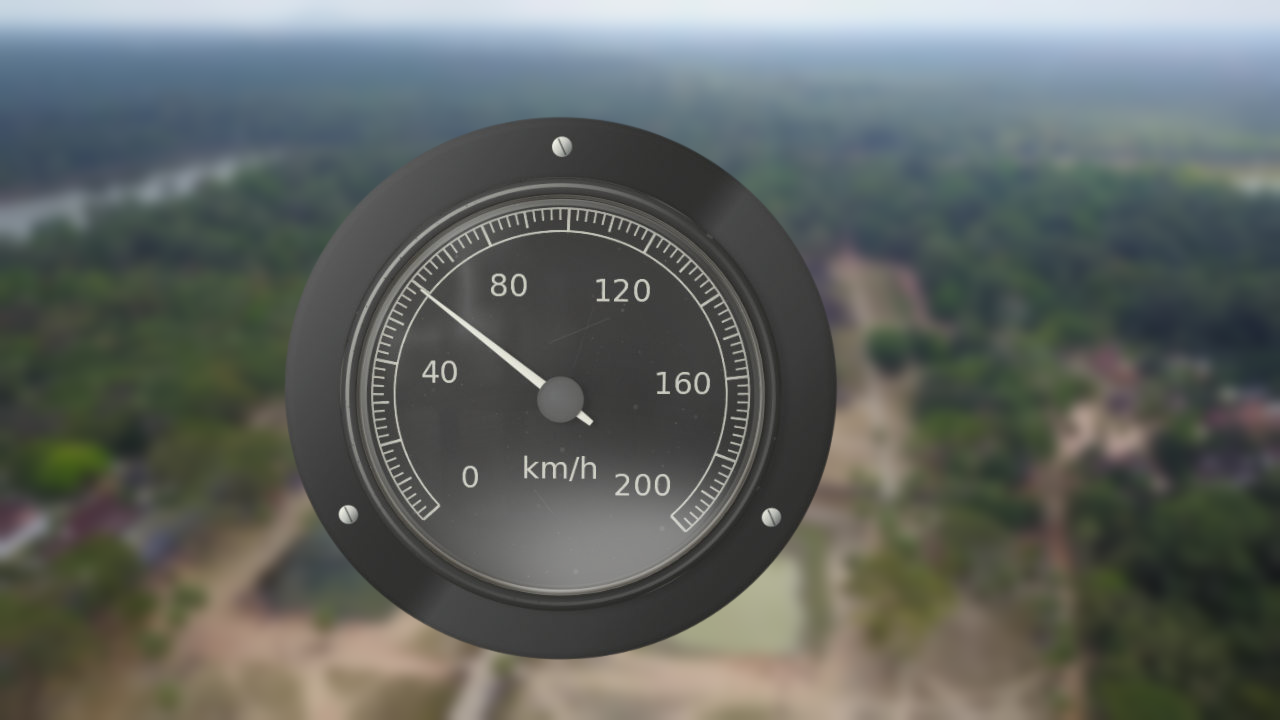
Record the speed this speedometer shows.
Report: 60 km/h
